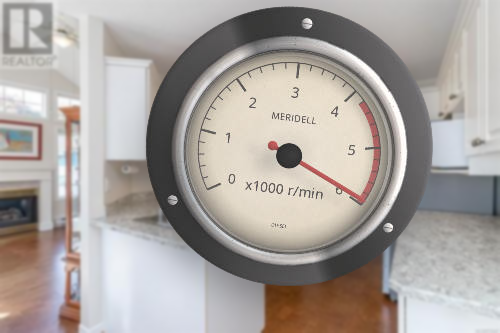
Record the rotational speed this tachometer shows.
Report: 5900 rpm
